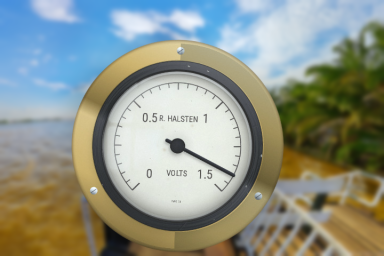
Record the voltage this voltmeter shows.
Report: 1.4 V
